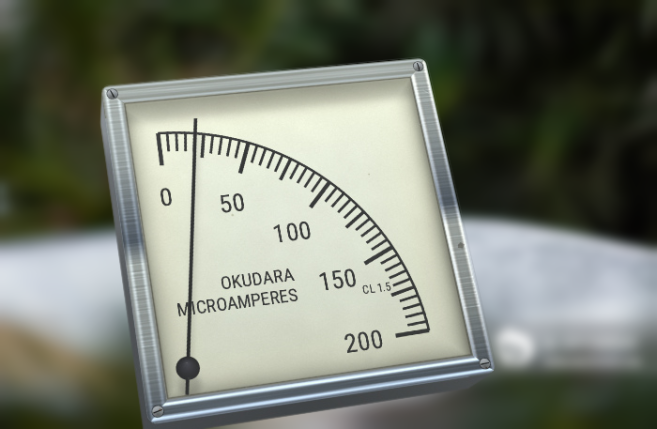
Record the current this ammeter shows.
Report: 20 µA
